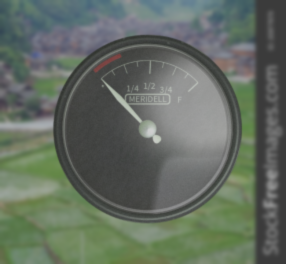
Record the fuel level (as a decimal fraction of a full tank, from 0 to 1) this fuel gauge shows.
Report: 0
